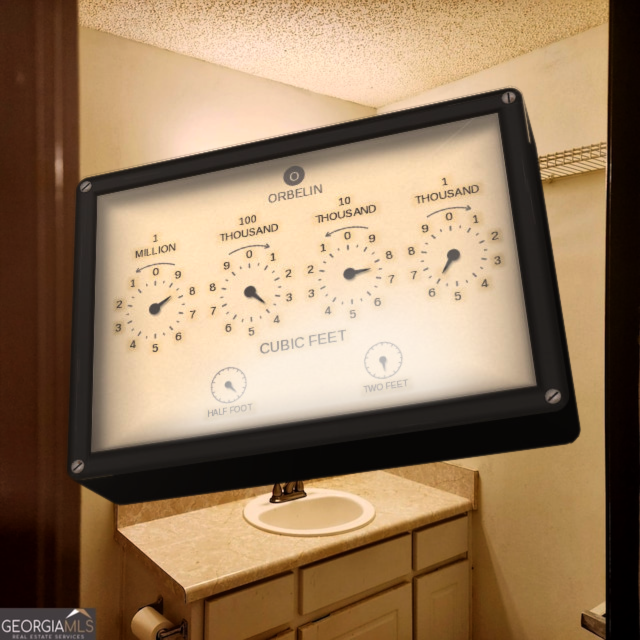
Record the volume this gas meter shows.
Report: 837600 ft³
